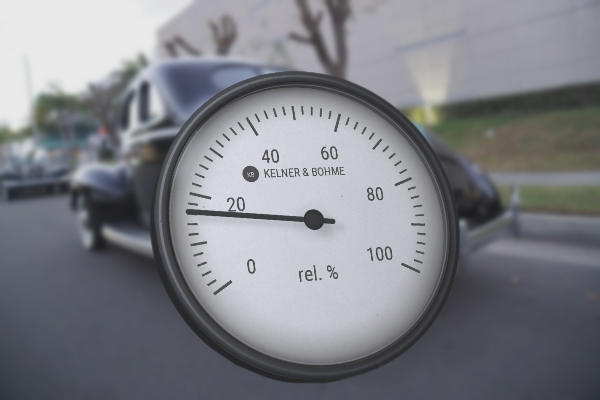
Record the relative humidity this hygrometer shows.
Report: 16 %
